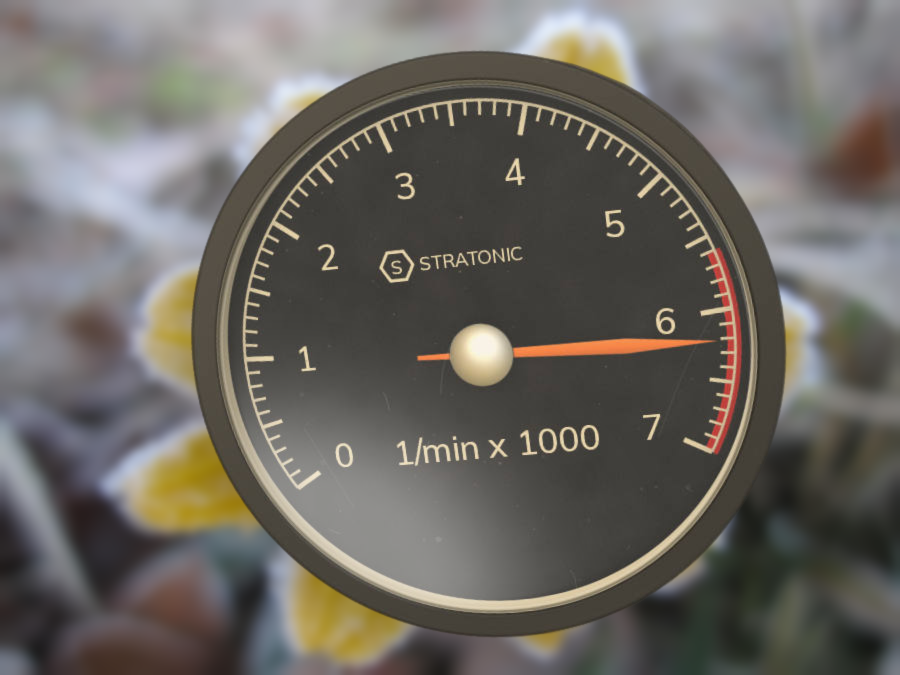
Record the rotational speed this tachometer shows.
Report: 6200 rpm
